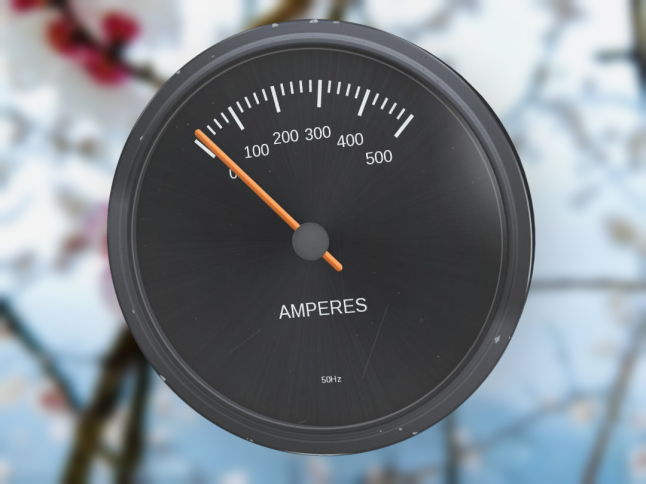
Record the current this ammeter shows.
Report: 20 A
